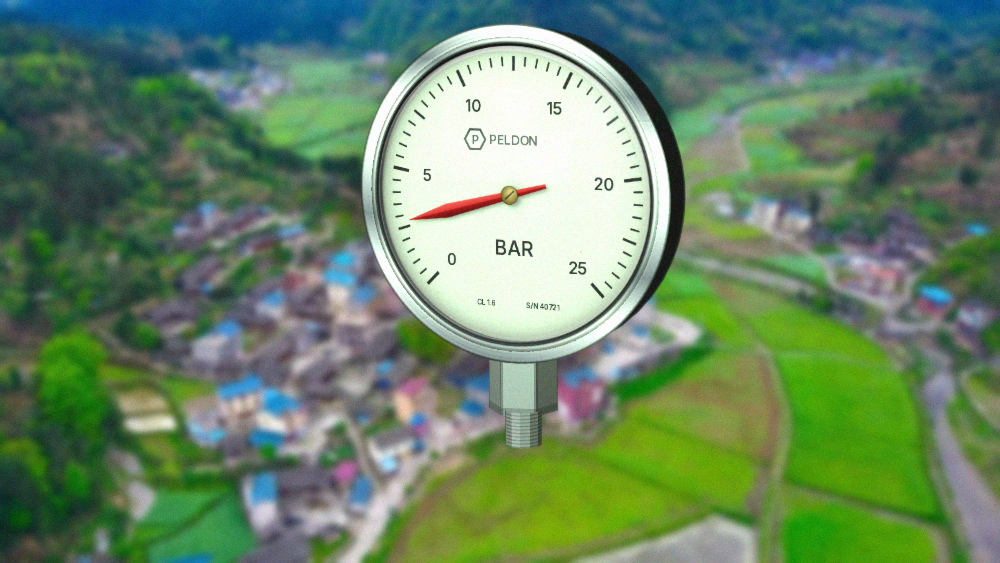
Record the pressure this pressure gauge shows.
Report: 2.75 bar
